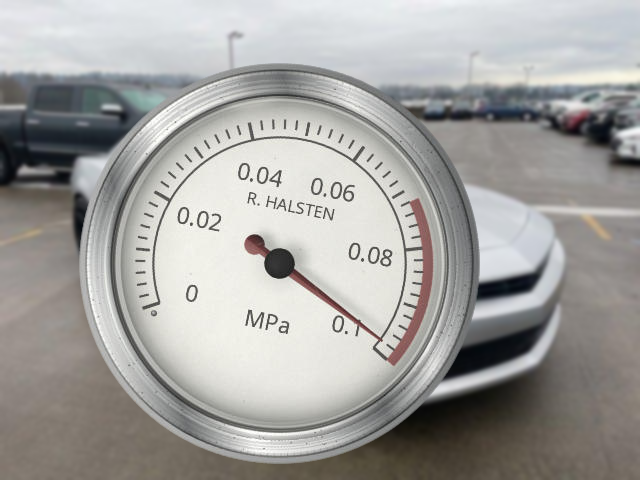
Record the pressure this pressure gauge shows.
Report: 0.098 MPa
